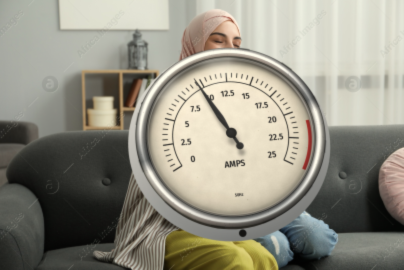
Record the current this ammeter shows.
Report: 9.5 A
